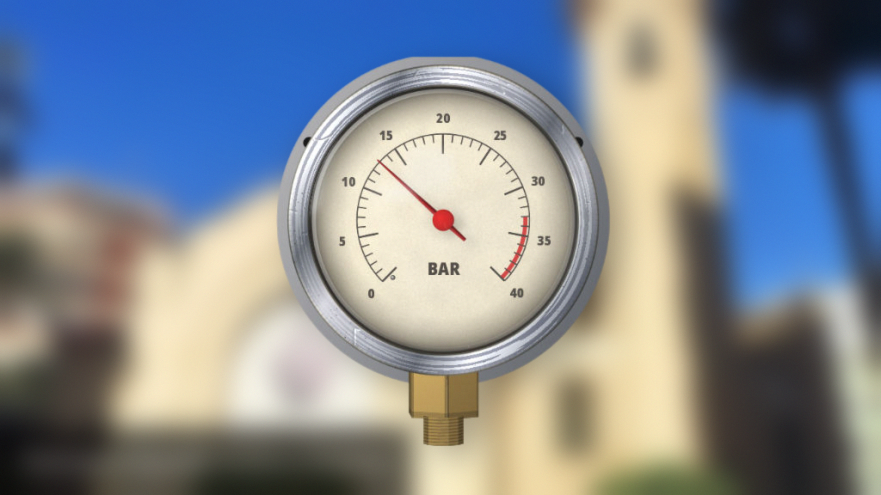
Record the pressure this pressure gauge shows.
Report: 13 bar
